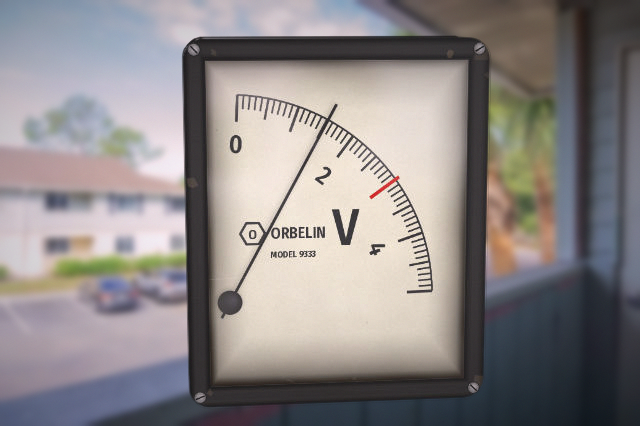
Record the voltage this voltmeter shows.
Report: 1.5 V
